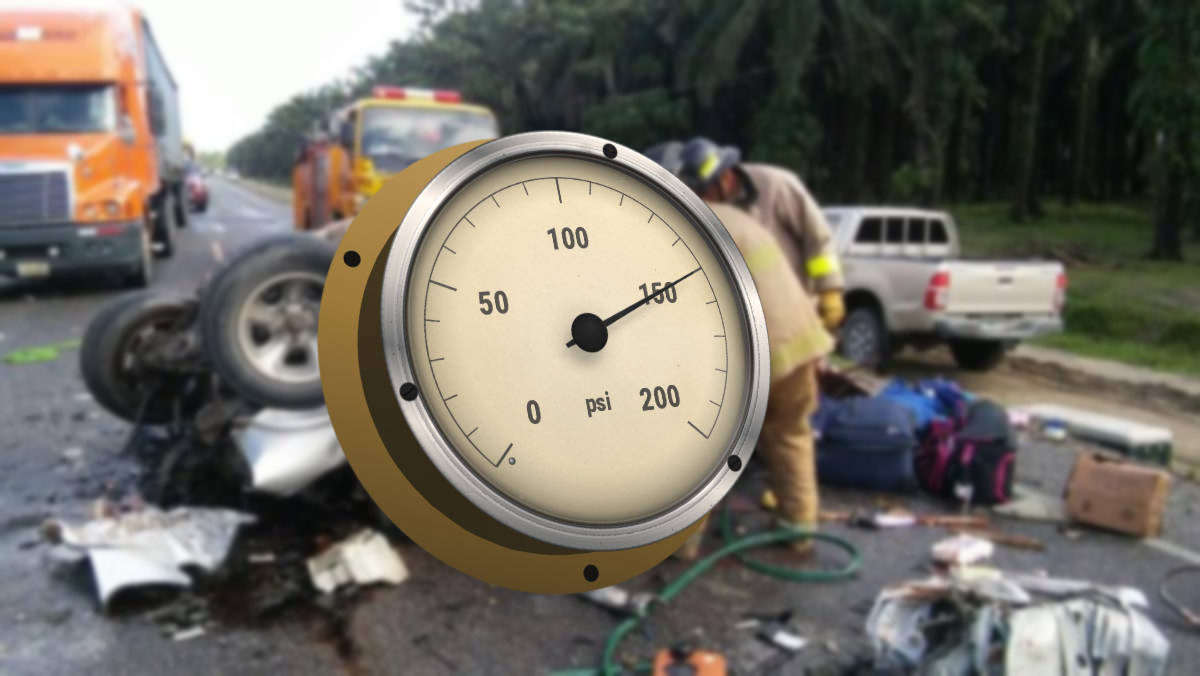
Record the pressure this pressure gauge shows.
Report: 150 psi
